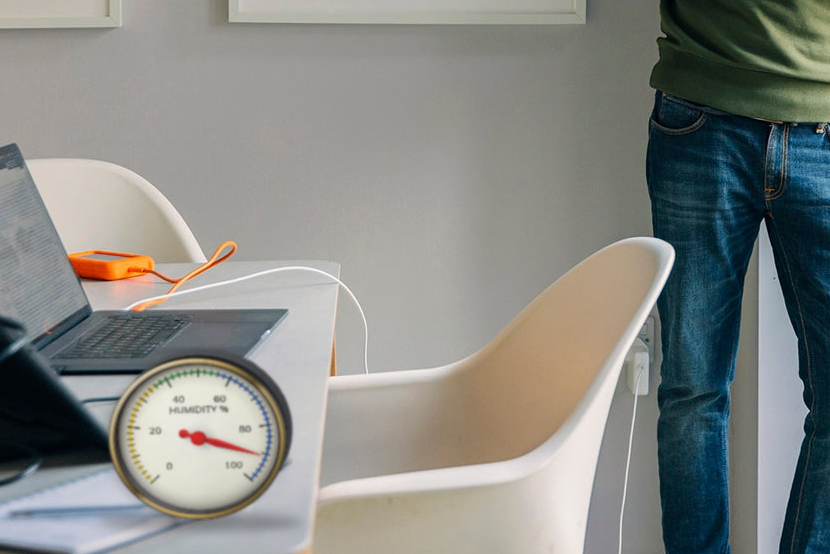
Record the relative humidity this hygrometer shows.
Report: 90 %
